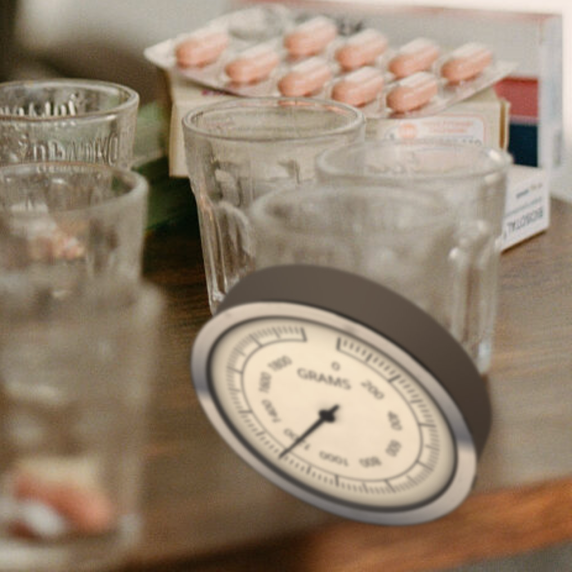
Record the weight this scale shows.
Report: 1200 g
